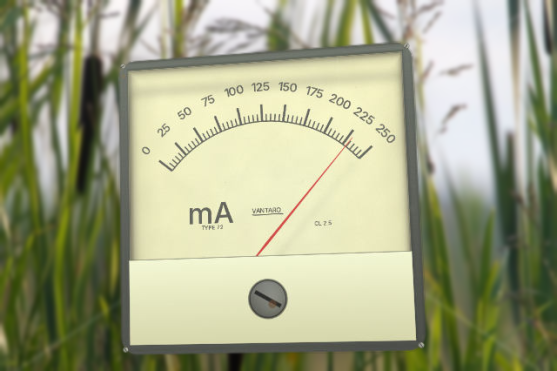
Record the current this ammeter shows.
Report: 230 mA
